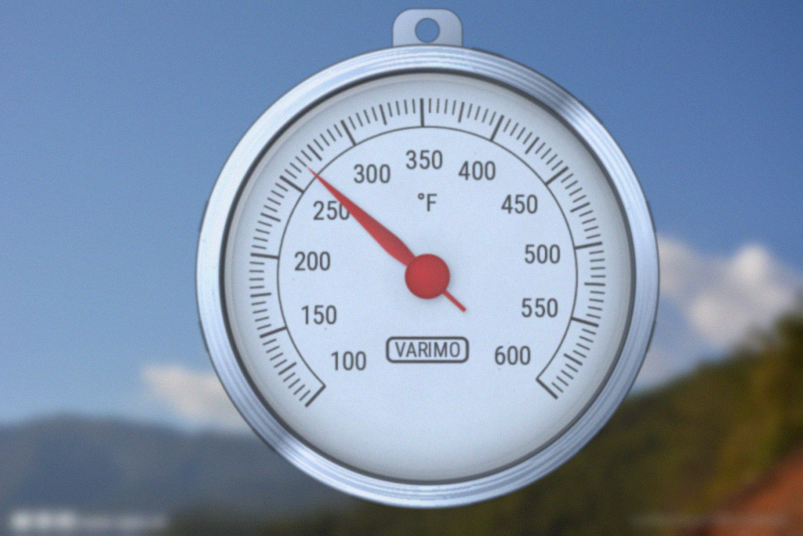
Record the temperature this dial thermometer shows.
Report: 265 °F
